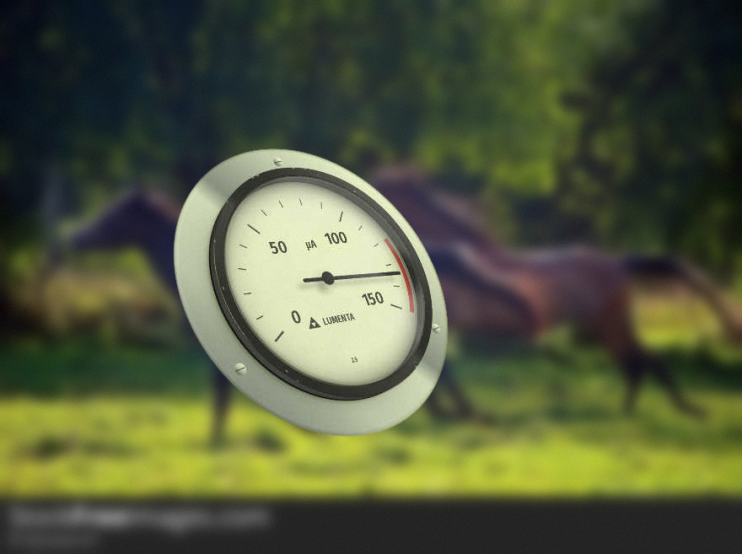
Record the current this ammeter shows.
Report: 135 µA
